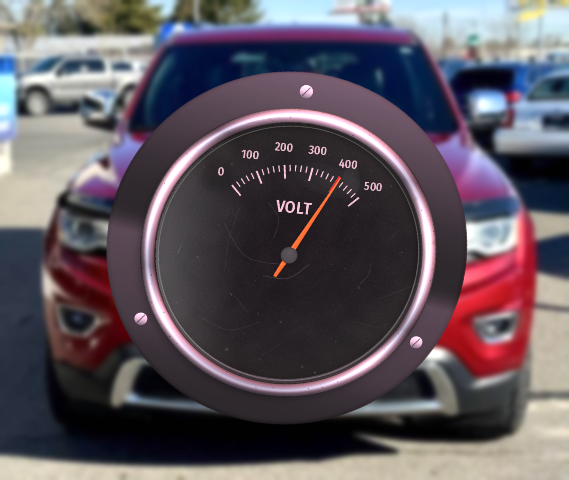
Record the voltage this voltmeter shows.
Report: 400 V
